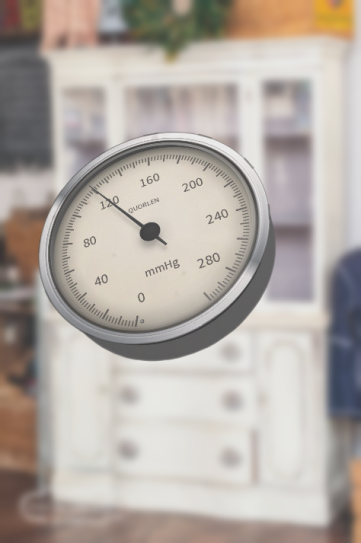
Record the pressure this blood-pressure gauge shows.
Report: 120 mmHg
